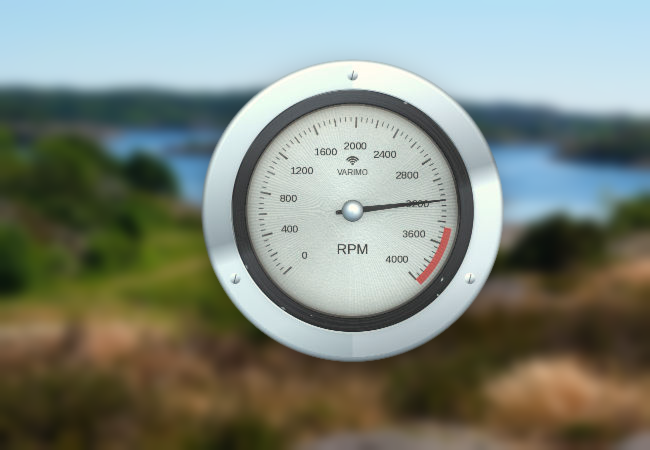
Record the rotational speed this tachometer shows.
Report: 3200 rpm
